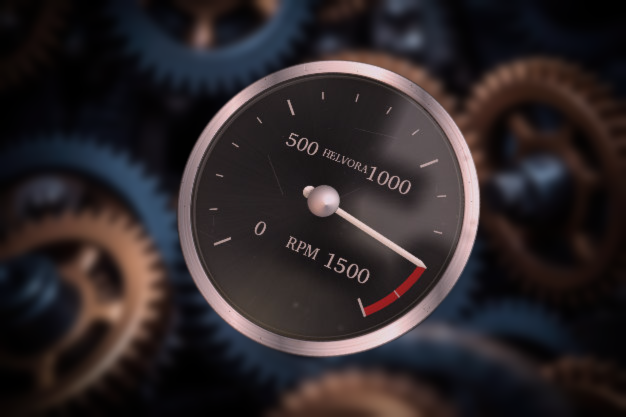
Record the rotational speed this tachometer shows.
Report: 1300 rpm
